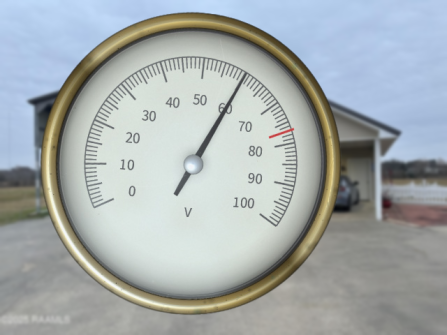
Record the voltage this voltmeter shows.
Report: 60 V
